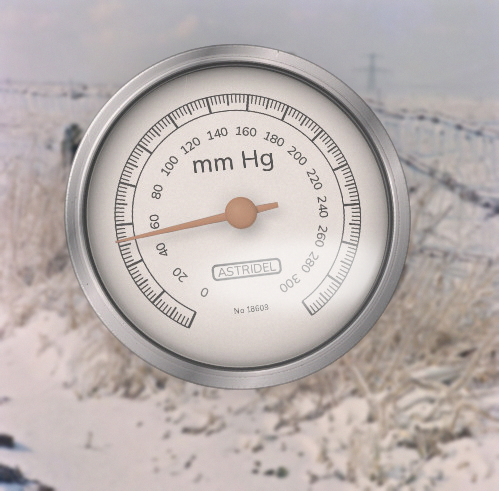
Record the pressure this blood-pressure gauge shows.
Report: 52 mmHg
